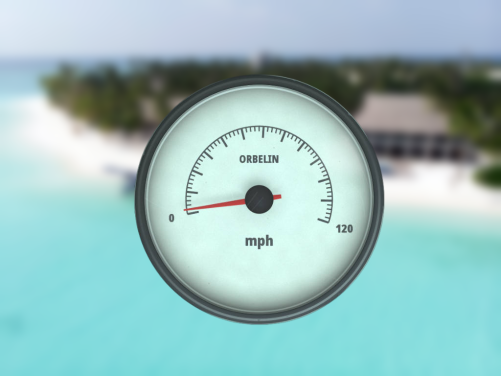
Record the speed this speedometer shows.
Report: 2 mph
